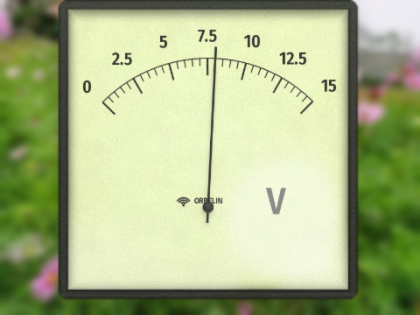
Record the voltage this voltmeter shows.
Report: 8 V
